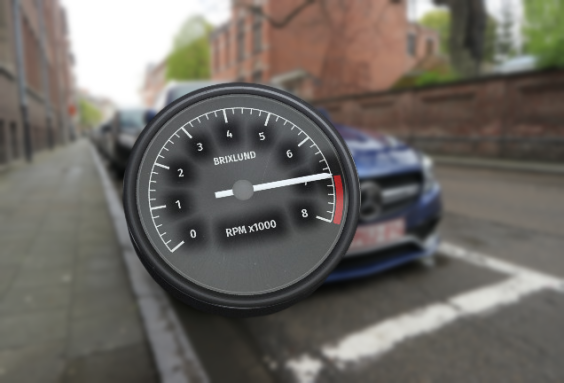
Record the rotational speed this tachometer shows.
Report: 7000 rpm
